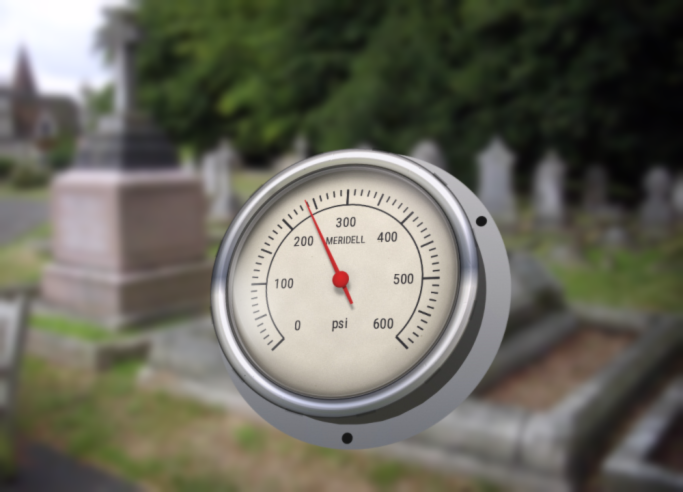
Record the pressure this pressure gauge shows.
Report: 240 psi
